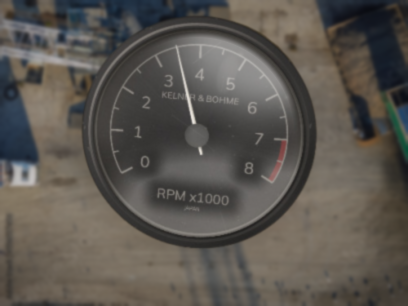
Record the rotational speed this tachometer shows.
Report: 3500 rpm
